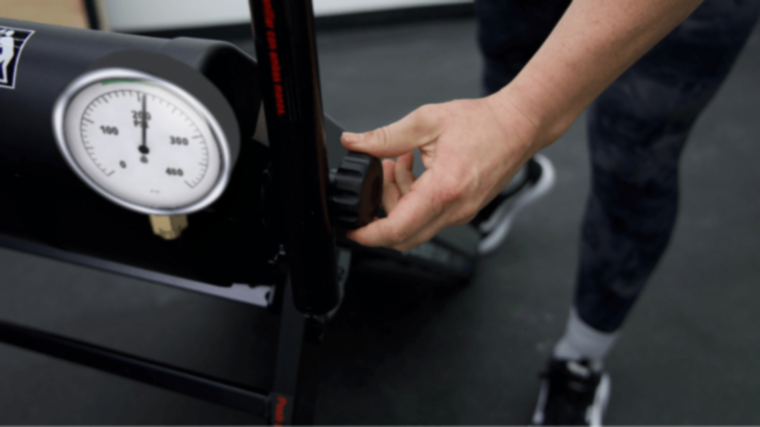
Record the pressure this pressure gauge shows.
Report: 210 psi
